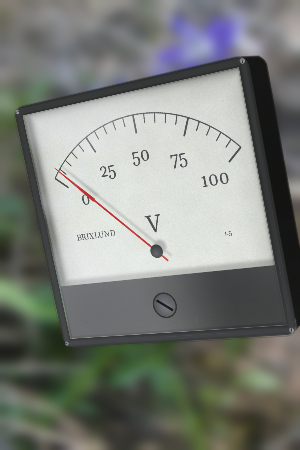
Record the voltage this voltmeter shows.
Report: 5 V
